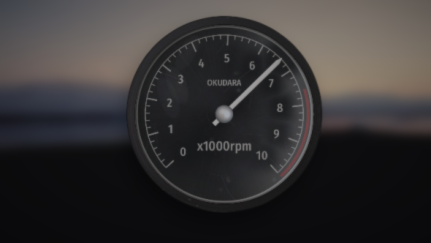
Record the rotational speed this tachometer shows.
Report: 6600 rpm
